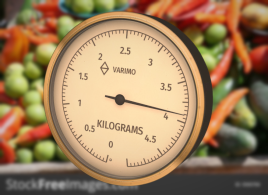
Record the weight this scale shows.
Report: 3.9 kg
